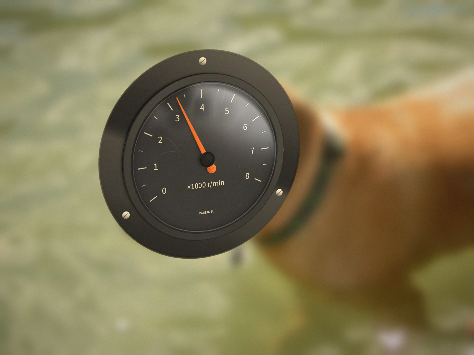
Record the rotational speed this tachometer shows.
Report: 3250 rpm
